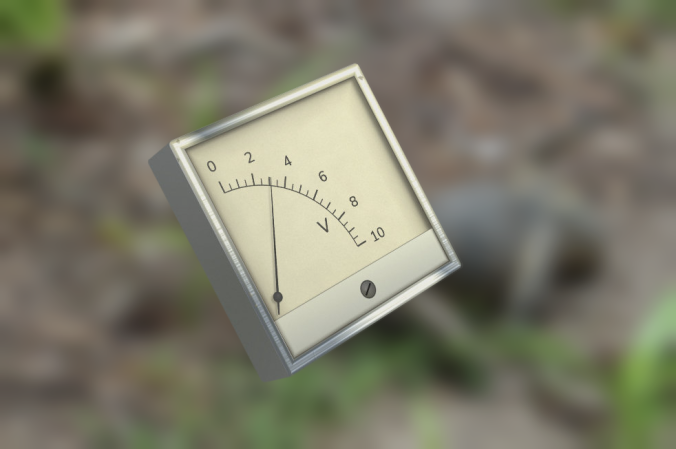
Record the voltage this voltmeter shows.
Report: 3 V
